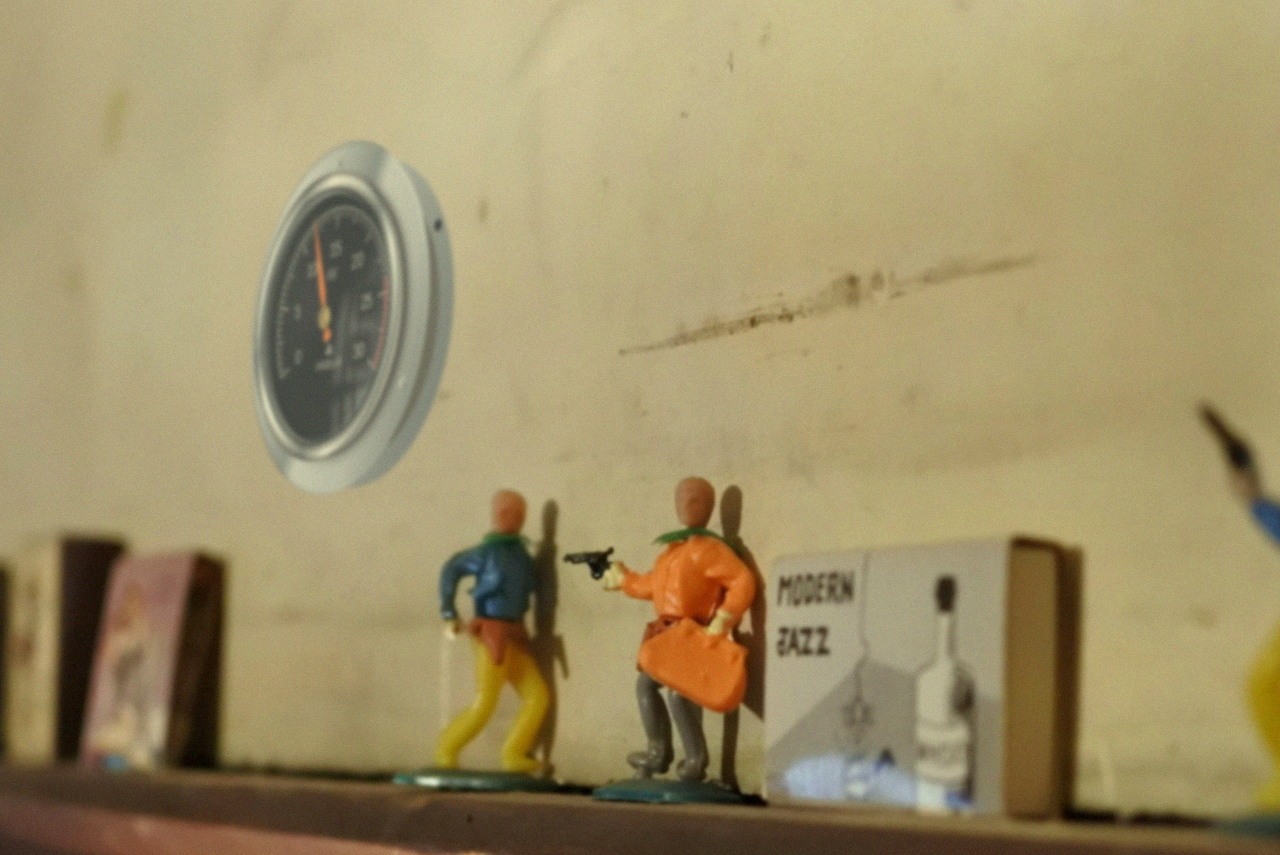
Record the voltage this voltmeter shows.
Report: 12.5 kV
